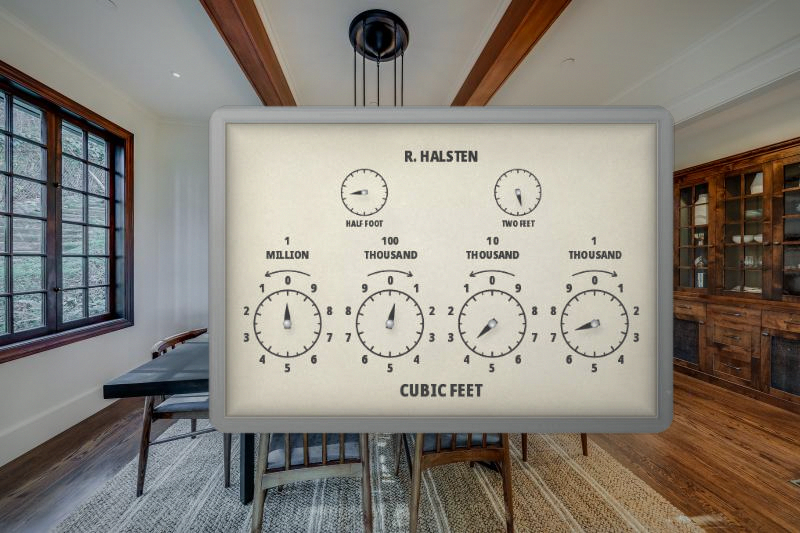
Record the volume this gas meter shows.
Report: 3700 ft³
